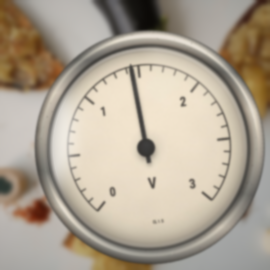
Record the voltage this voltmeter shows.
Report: 1.45 V
